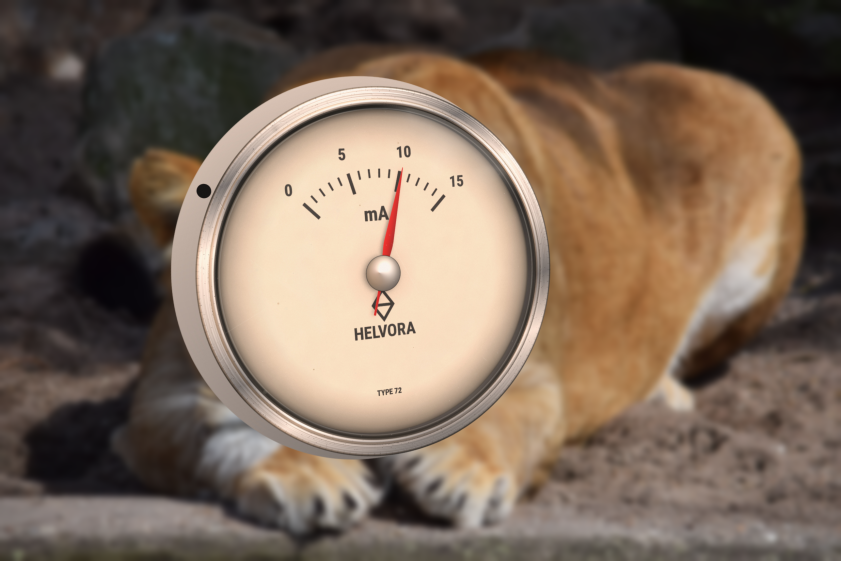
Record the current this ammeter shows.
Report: 10 mA
